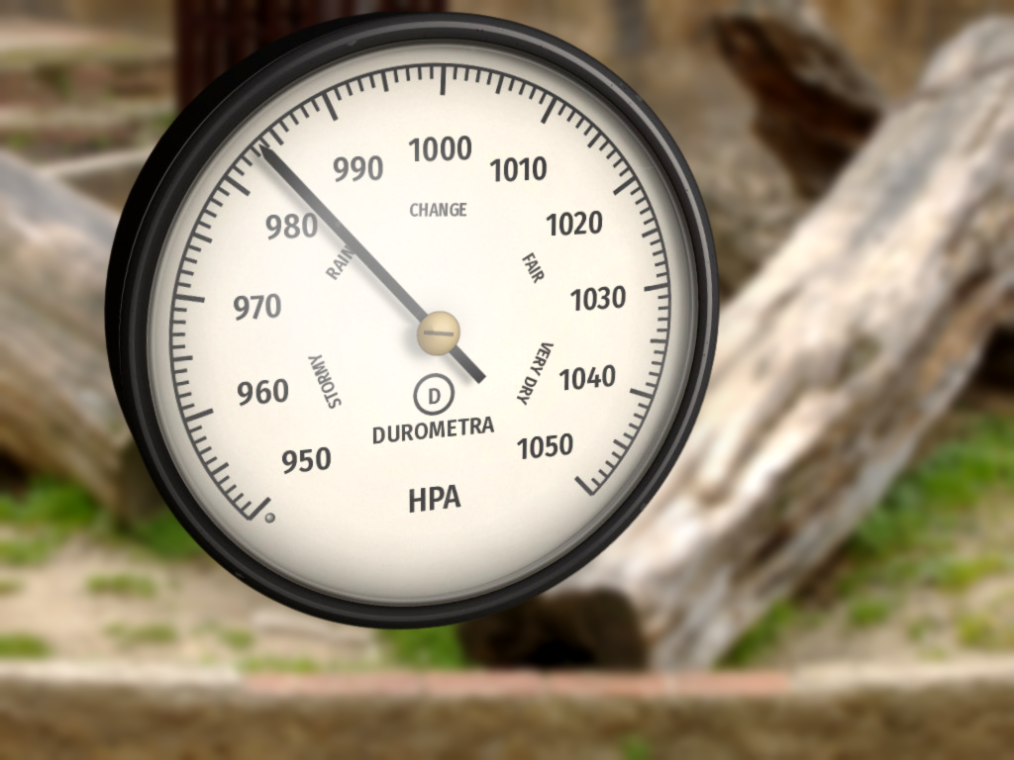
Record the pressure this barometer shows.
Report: 983.5 hPa
